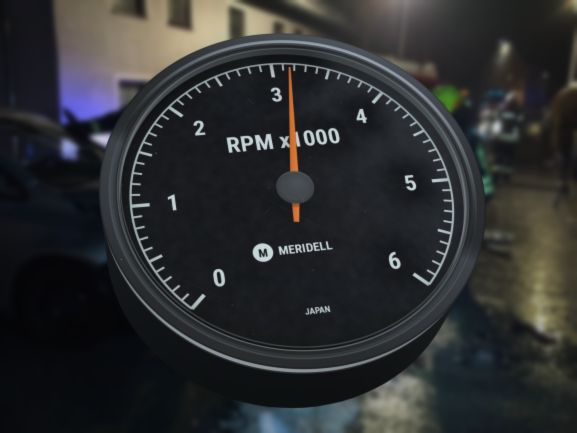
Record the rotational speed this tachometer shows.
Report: 3150 rpm
